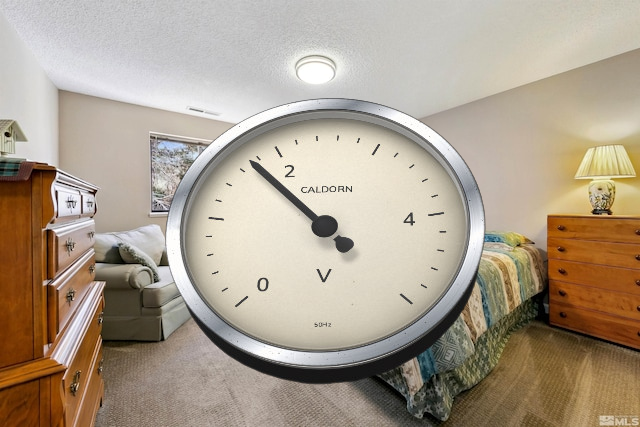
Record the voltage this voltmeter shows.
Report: 1.7 V
